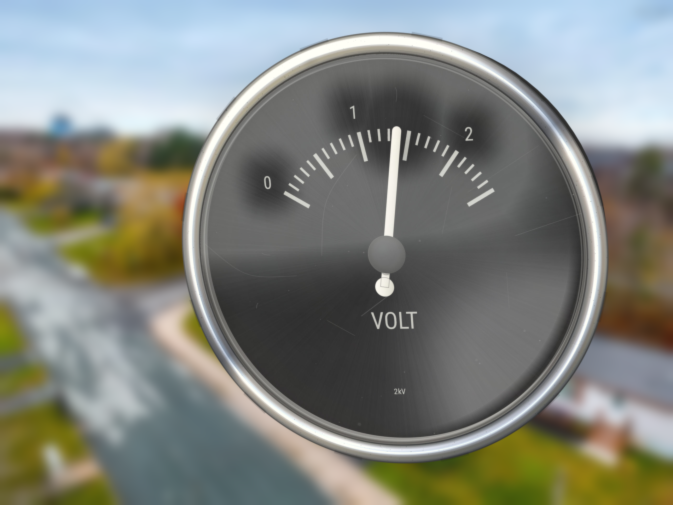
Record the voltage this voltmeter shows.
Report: 1.4 V
